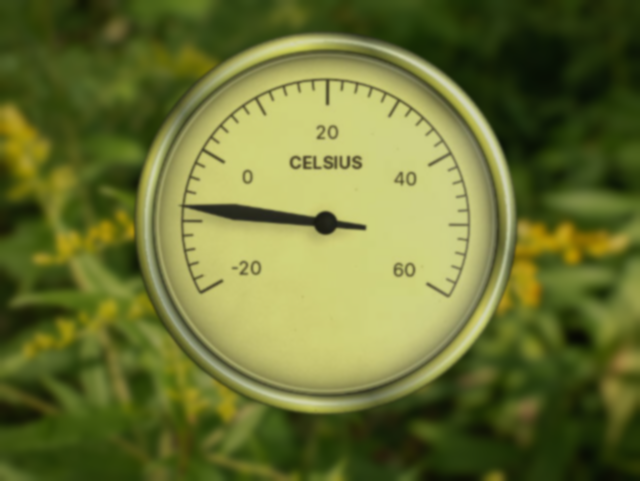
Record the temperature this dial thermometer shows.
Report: -8 °C
